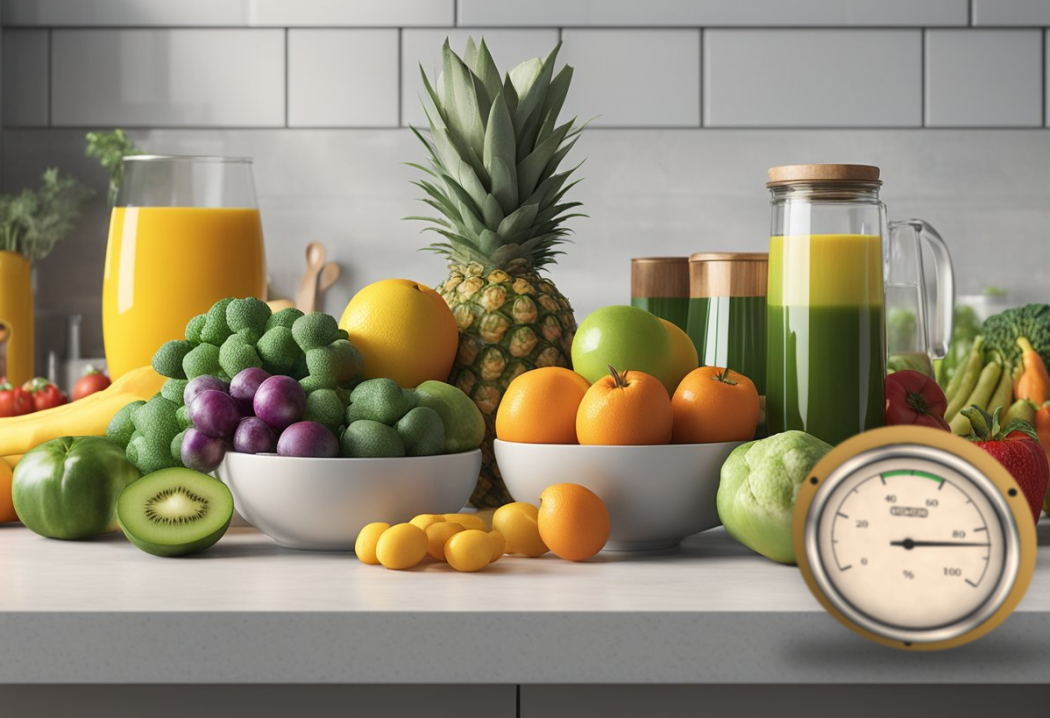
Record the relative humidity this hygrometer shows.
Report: 85 %
